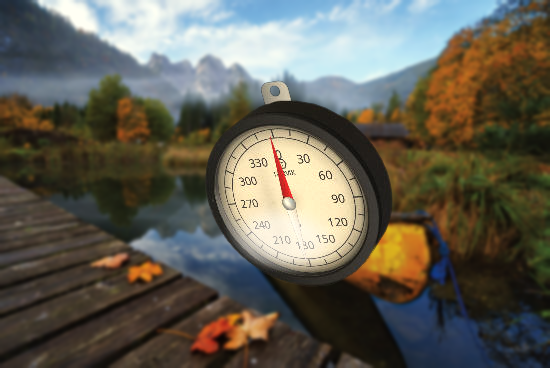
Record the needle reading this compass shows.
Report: 0 °
